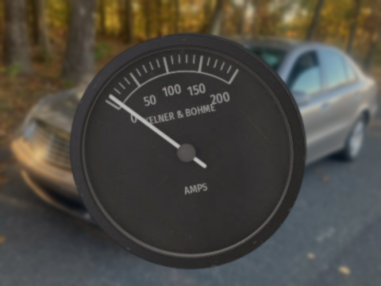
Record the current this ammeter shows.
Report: 10 A
